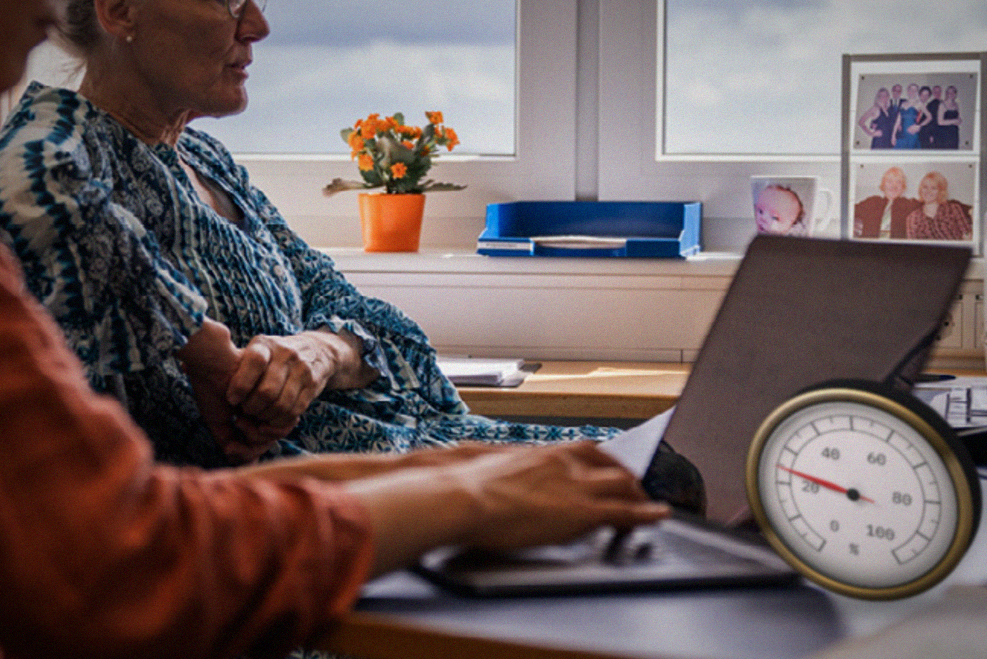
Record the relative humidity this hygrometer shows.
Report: 25 %
